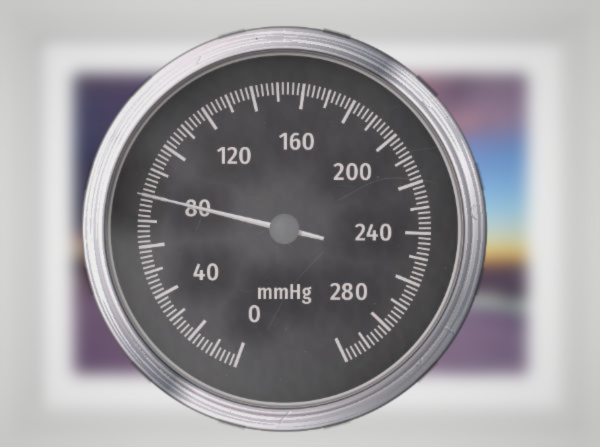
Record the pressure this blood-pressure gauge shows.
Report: 80 mmHg
